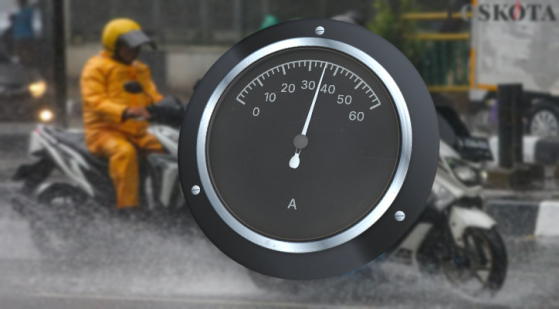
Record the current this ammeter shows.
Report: 36 A
